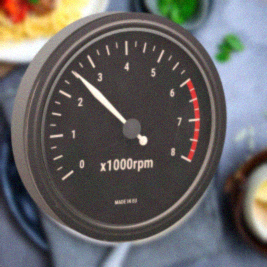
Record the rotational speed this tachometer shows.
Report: 2500 rpm
